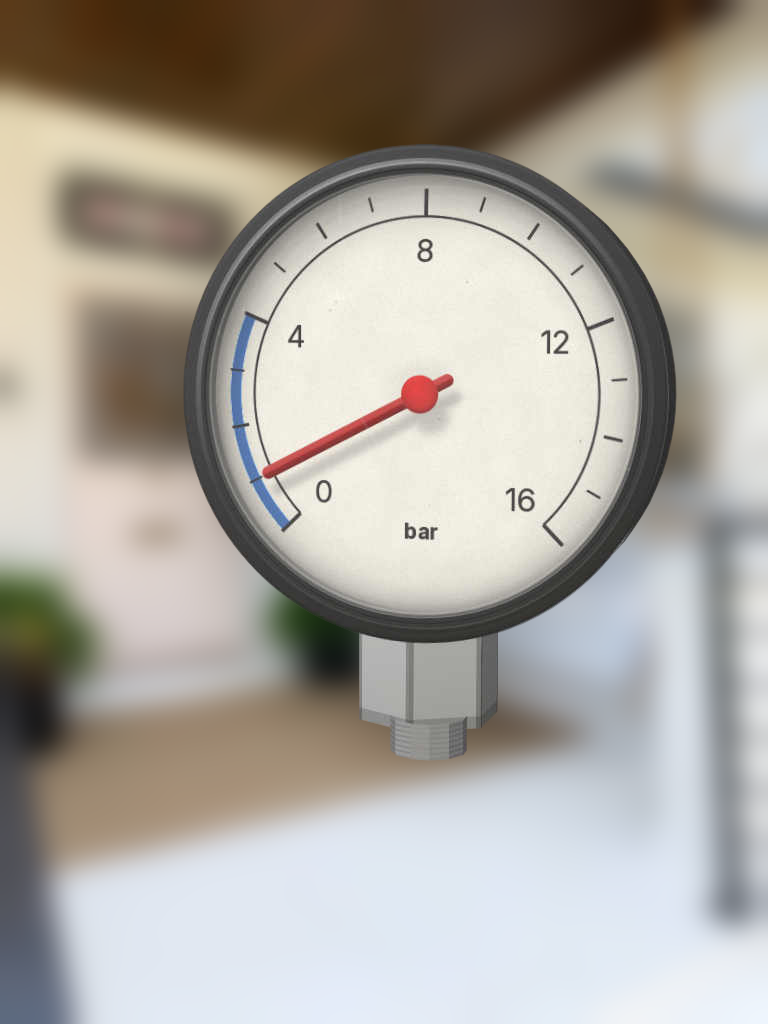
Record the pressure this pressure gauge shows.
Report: 1 bar
